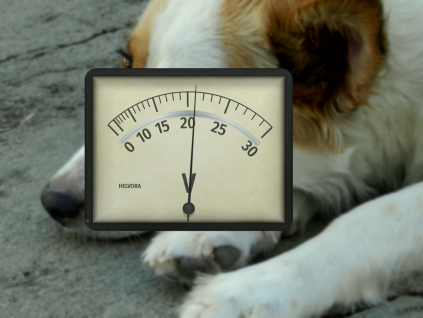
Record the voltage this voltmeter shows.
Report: 21 V
